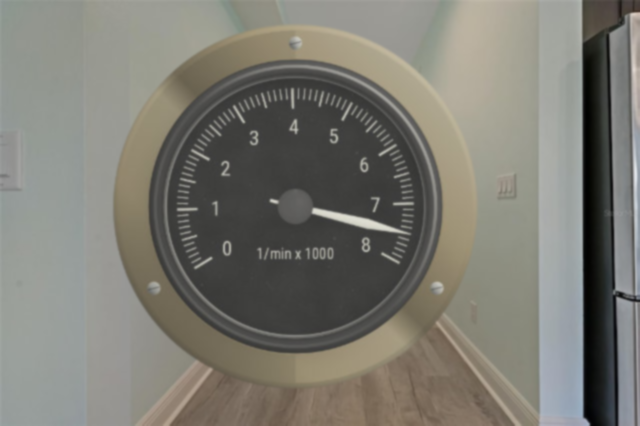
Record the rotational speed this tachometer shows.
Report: 7500 rpm
